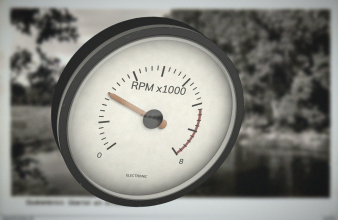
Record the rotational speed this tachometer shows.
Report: 2000 rpm
